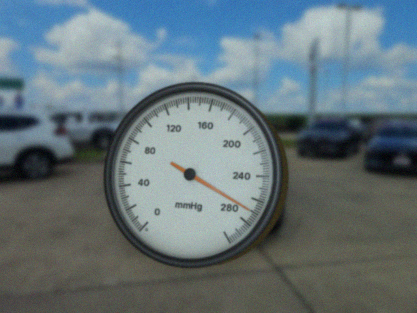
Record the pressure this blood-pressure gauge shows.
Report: 270 mmHg
